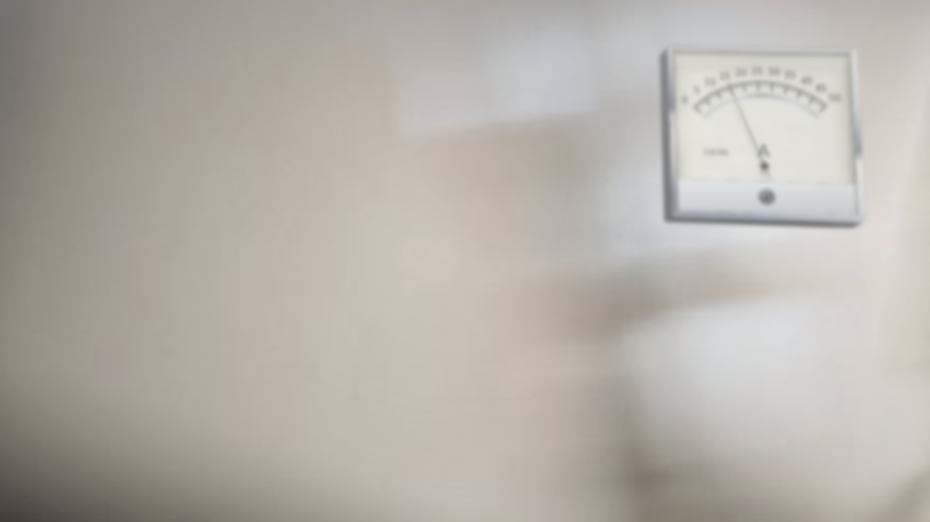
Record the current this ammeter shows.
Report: 15 A
